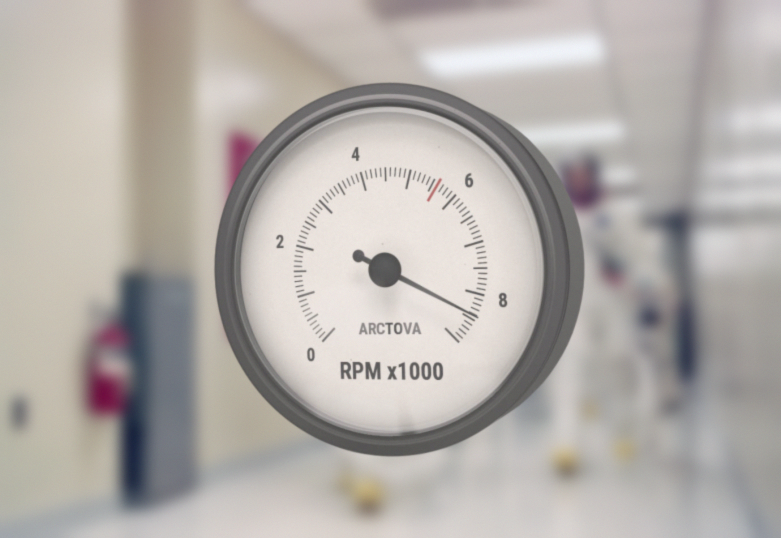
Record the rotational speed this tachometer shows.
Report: 8400 rpm
